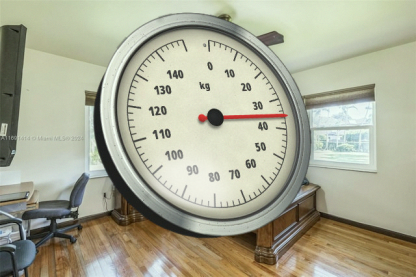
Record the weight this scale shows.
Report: 36 kg
